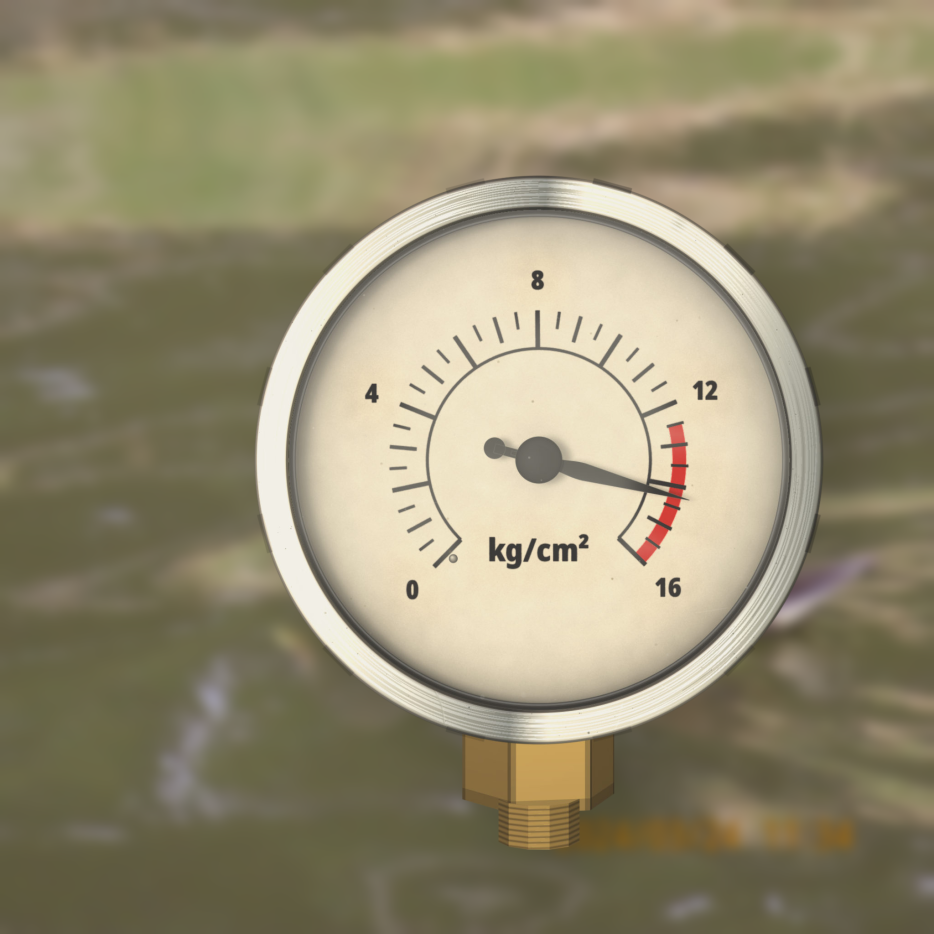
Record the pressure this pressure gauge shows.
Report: 14.25 kg/cm²
